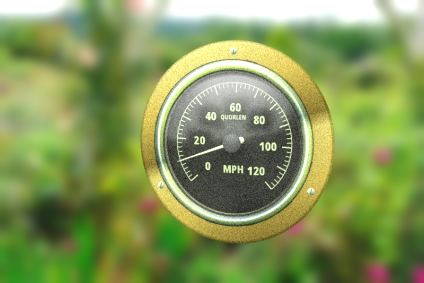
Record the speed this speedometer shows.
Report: 10 mph
